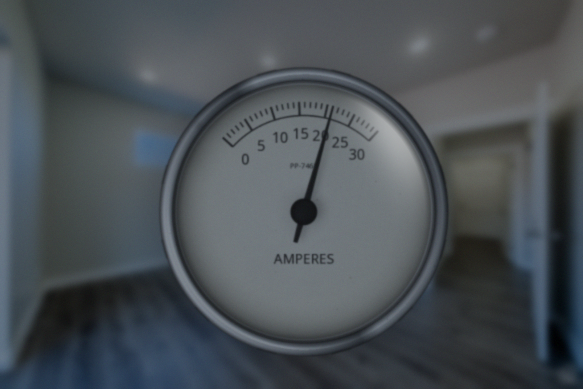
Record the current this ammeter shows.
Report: 21 A
